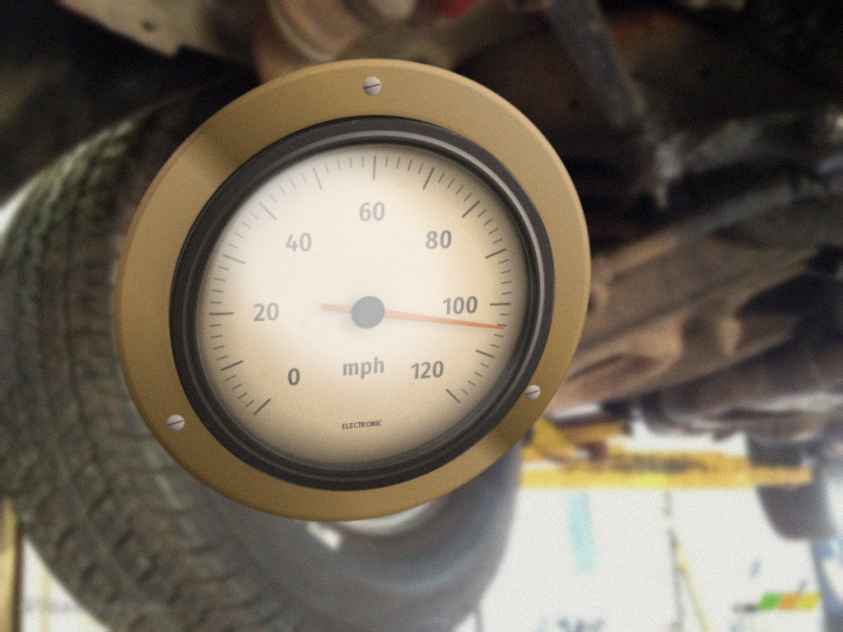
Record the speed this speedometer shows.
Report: 104 mph
